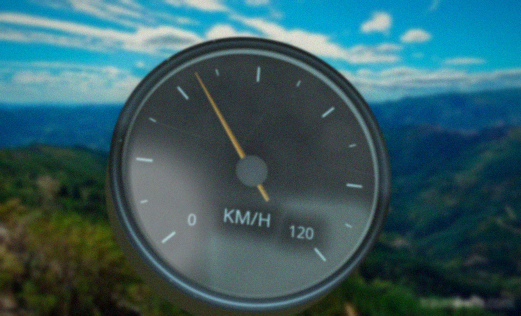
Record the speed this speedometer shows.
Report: 45 km/h
